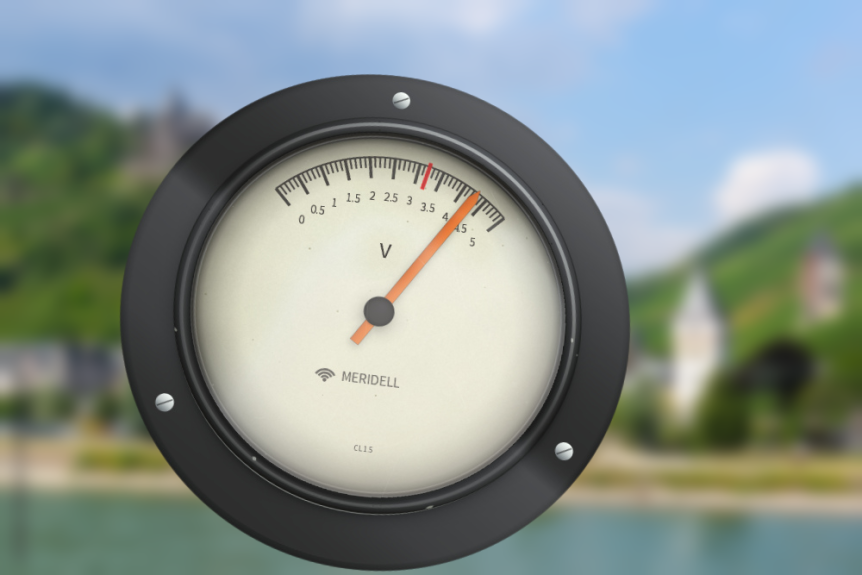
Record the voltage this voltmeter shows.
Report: 4.3 V
